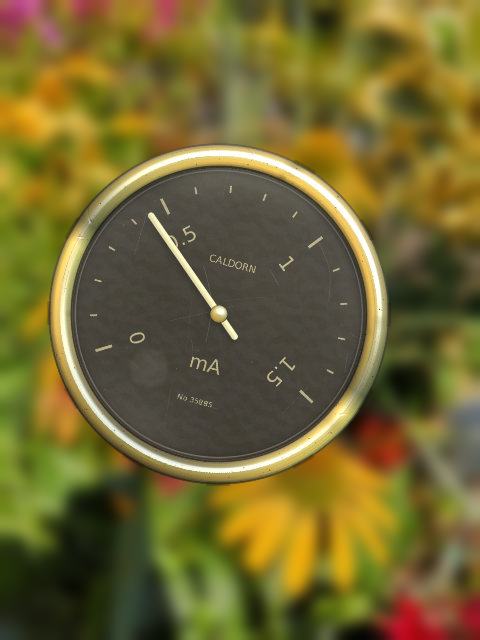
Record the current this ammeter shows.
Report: 0.45 mA
